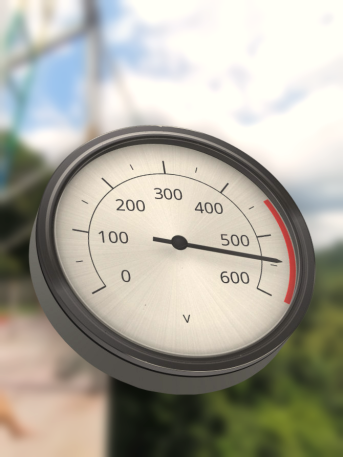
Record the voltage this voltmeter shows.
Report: 550 V
